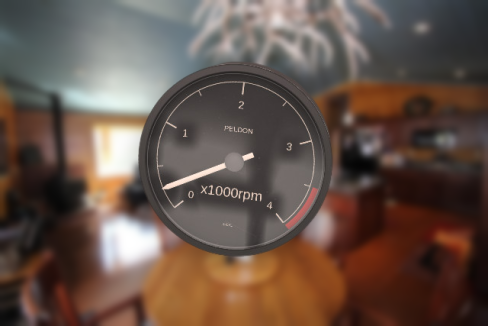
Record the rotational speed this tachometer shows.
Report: 250 rpm
